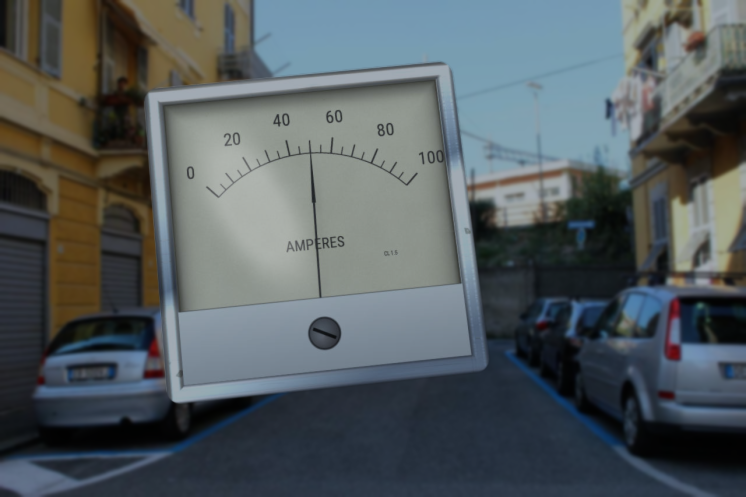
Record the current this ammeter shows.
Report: 50 A
